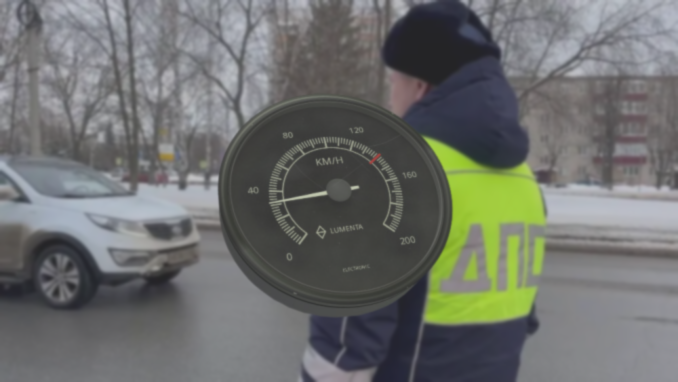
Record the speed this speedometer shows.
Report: 30 km/h
